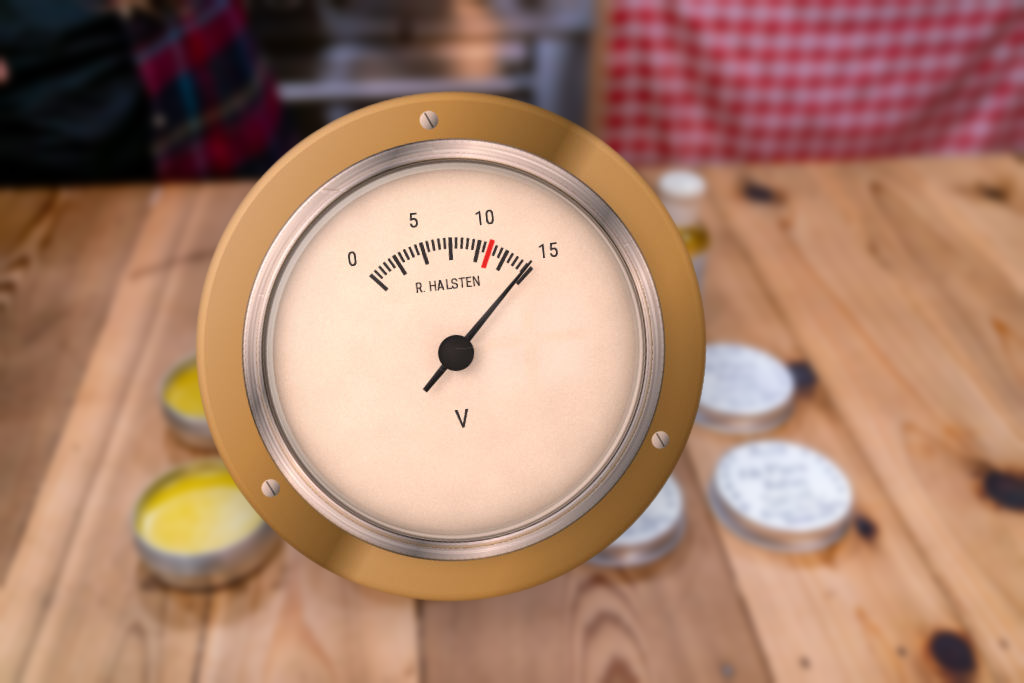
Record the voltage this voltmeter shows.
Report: 14.5 V
